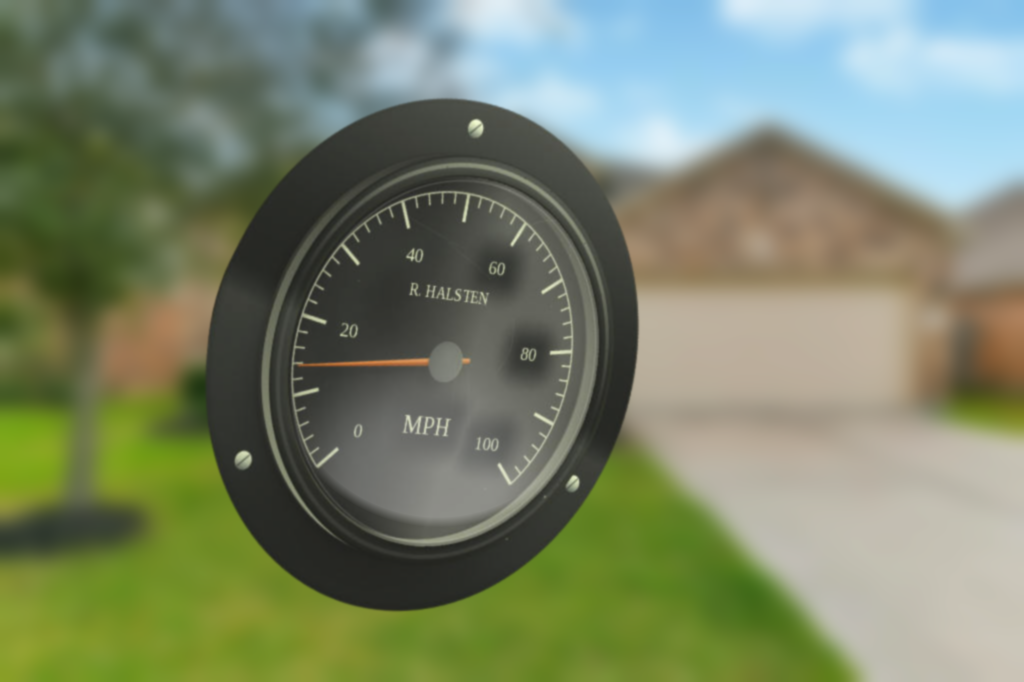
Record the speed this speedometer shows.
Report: 14 mph
